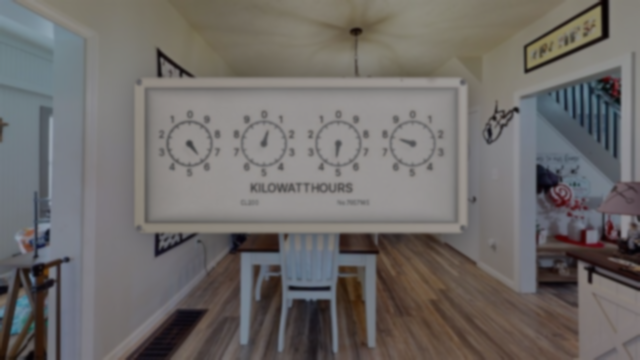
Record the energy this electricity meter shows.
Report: 6048 kWh
